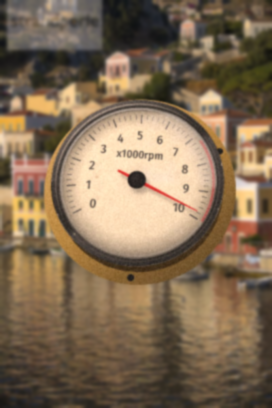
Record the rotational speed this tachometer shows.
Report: 9800 rpm
